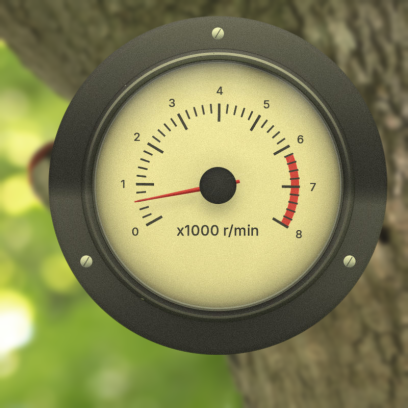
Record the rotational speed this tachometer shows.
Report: 600 rpm
